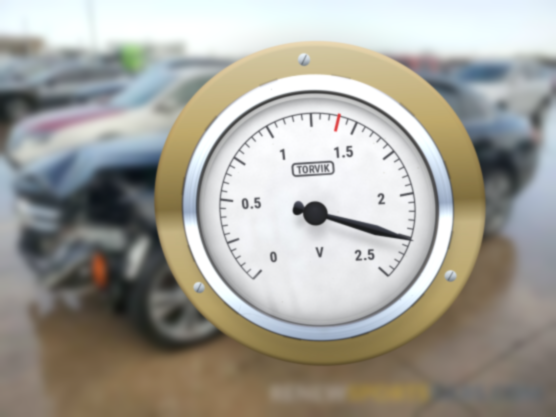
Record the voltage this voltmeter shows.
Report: 2.25 V
